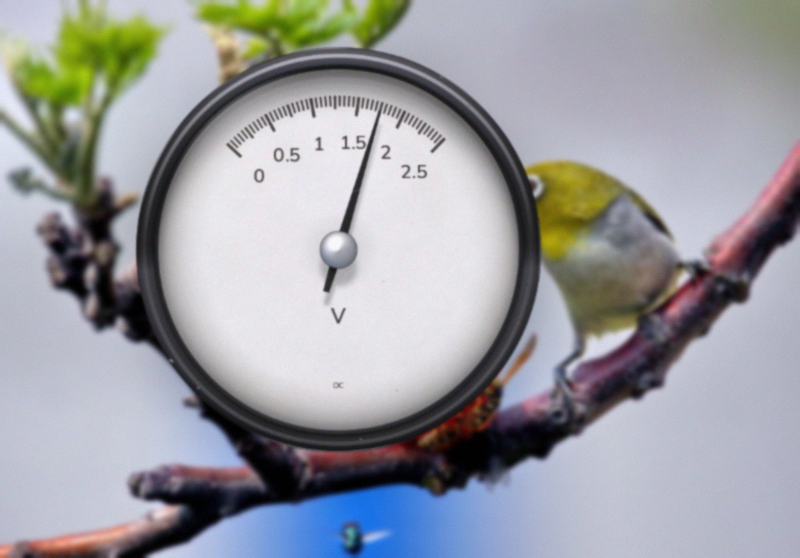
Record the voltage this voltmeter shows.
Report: 1.75 V
